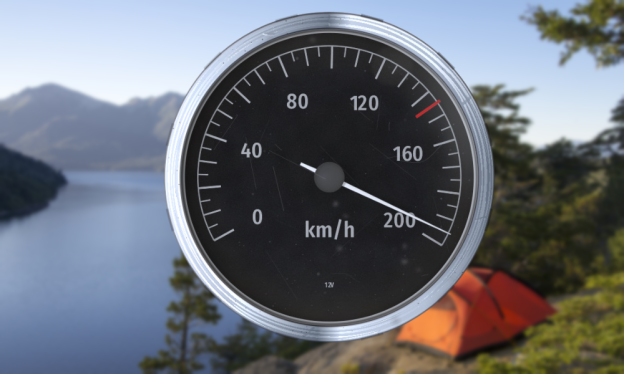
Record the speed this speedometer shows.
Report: 195 km/h
